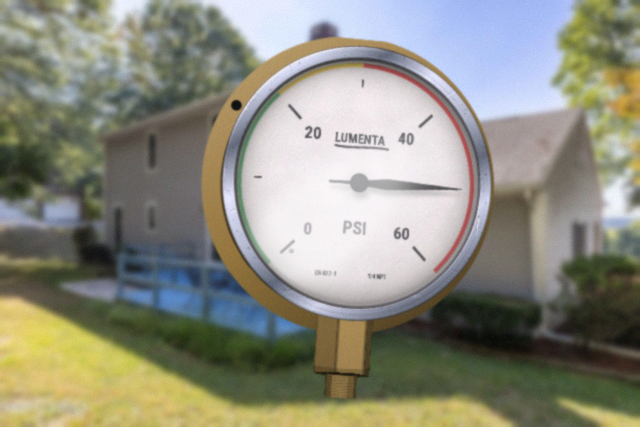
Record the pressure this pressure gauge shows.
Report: 50 psi
